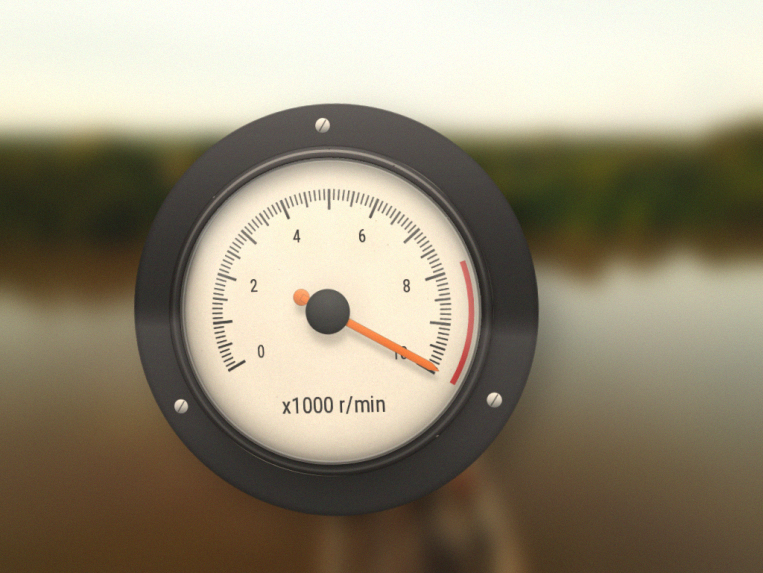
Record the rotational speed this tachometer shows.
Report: 9900 rpm
